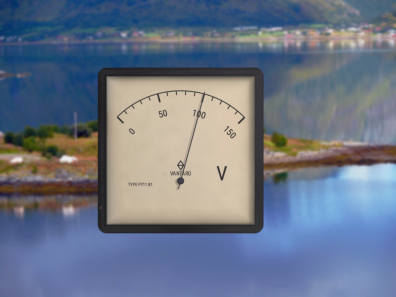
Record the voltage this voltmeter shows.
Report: 100 V
